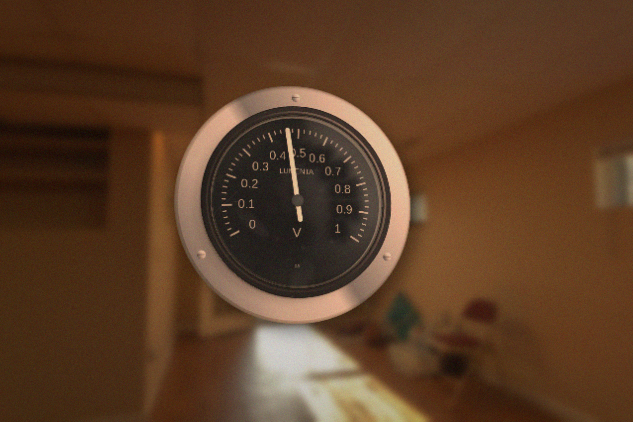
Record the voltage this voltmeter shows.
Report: 0.46 V
